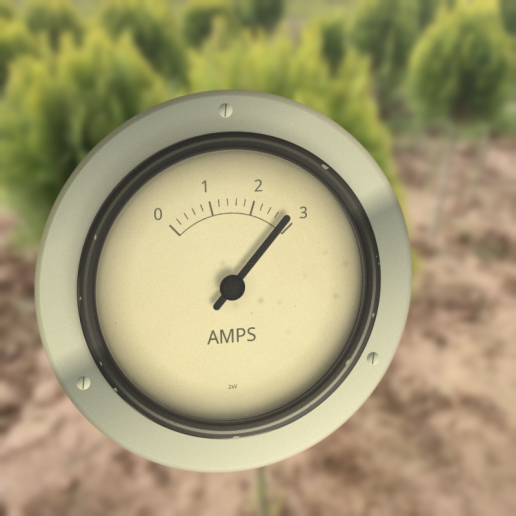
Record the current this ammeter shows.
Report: 2.8 A
